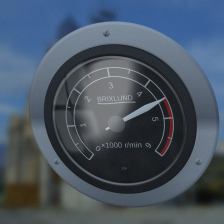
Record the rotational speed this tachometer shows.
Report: 4500 rpm
